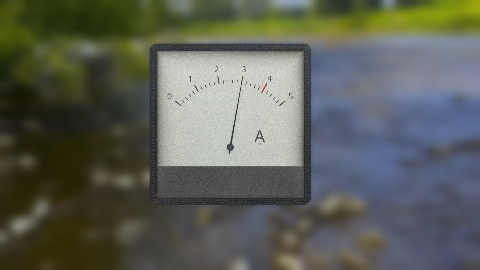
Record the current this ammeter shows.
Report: 3 A
